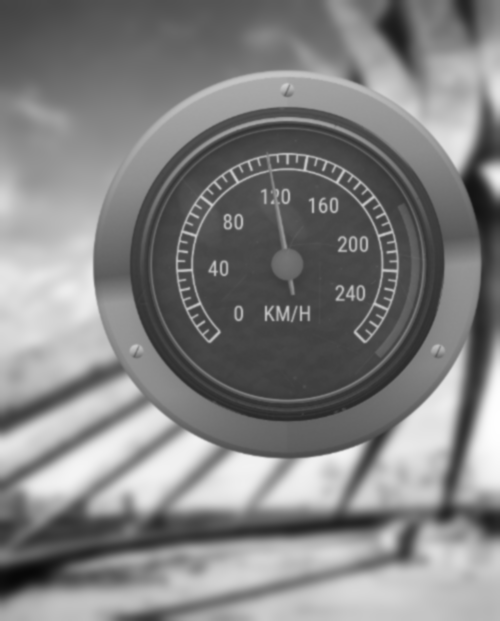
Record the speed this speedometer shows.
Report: 120 km/h
